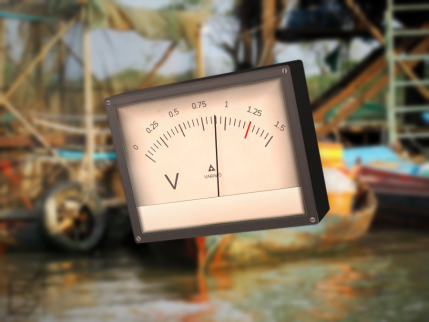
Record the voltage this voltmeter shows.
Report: 0.9 V
